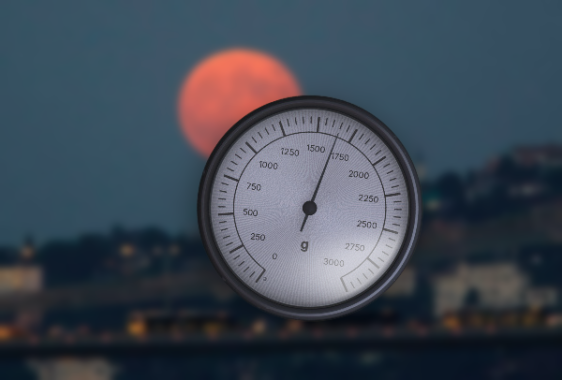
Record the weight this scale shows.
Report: 1650 g
